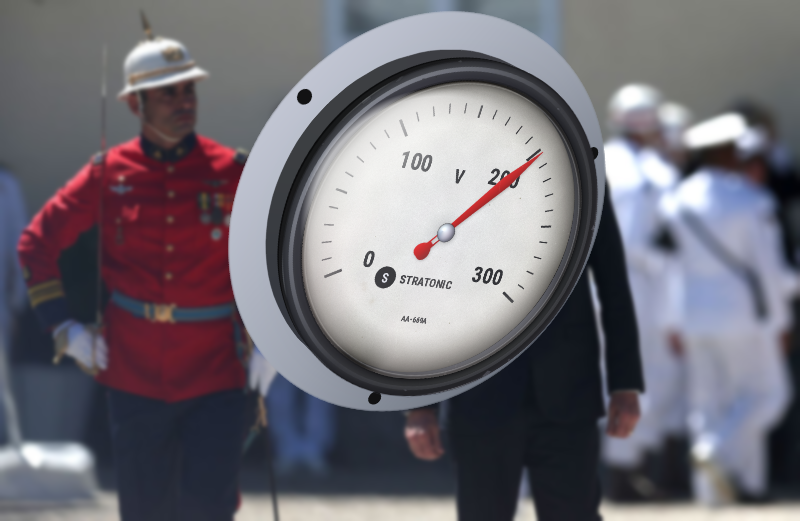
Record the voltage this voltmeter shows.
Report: 200 V
